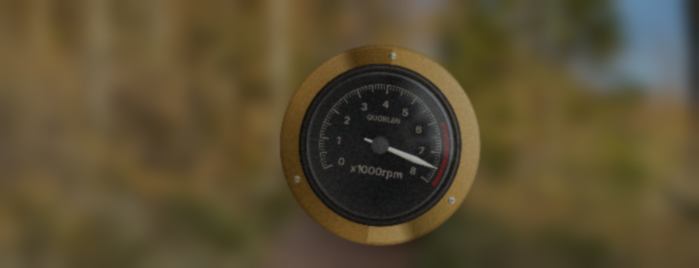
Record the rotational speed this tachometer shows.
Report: 7500 rpm
